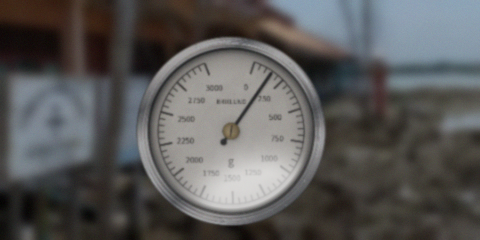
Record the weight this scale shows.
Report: 150 g
